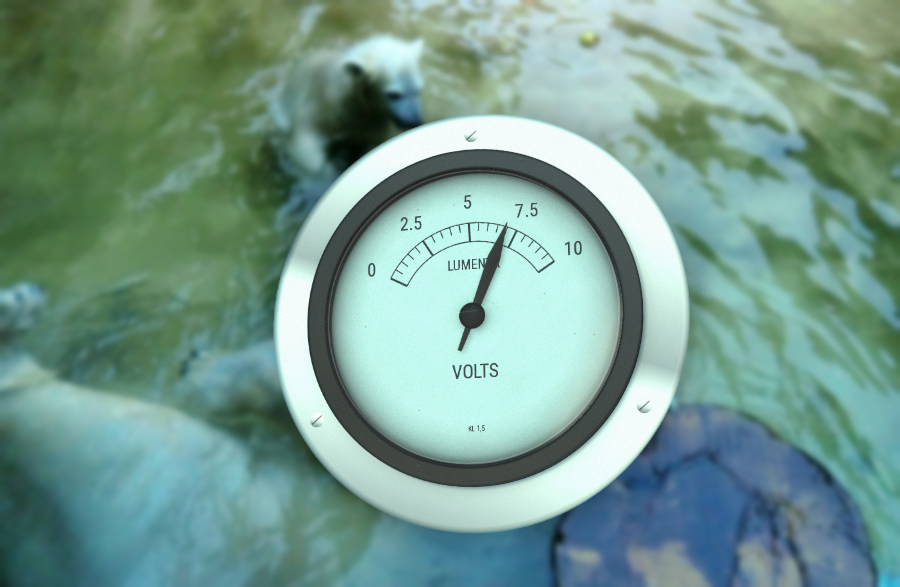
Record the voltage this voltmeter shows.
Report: 7 V
